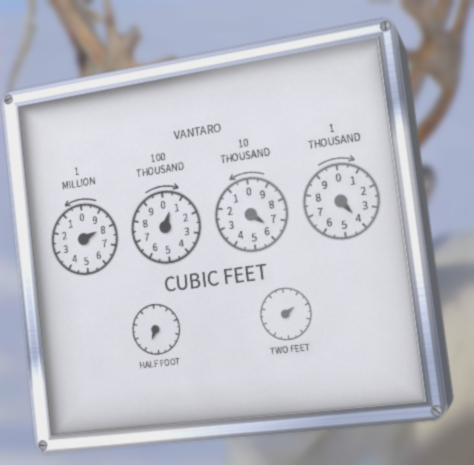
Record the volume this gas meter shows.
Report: 806400 ft³
